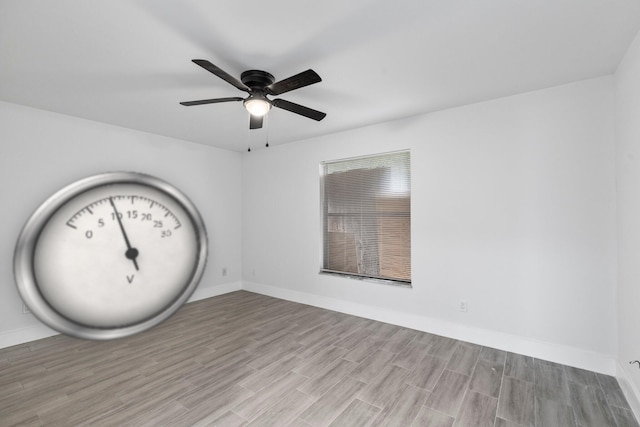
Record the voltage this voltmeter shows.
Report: 10 V
